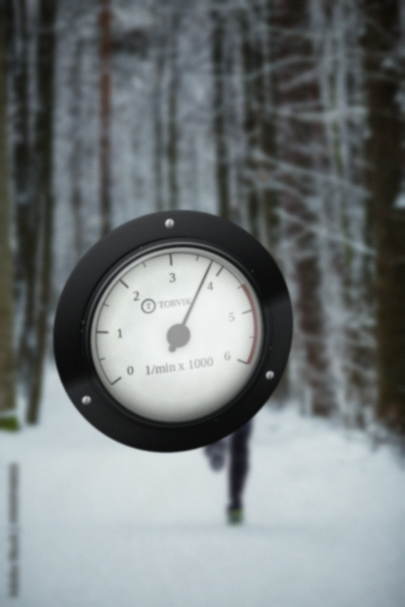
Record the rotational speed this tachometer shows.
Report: 3750 rpm
